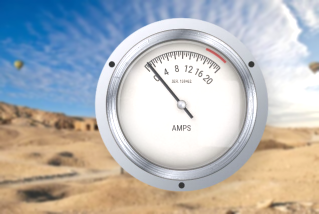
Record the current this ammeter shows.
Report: 1 A
